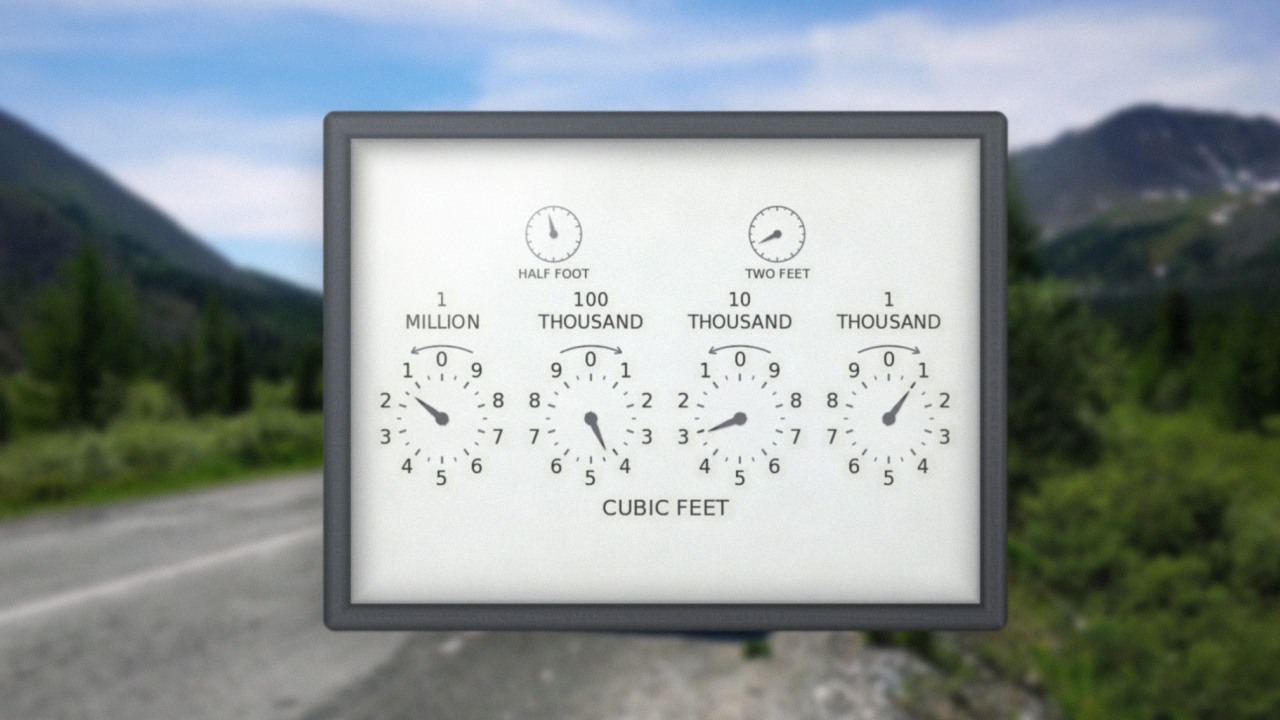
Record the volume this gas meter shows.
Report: 143100 ft³
